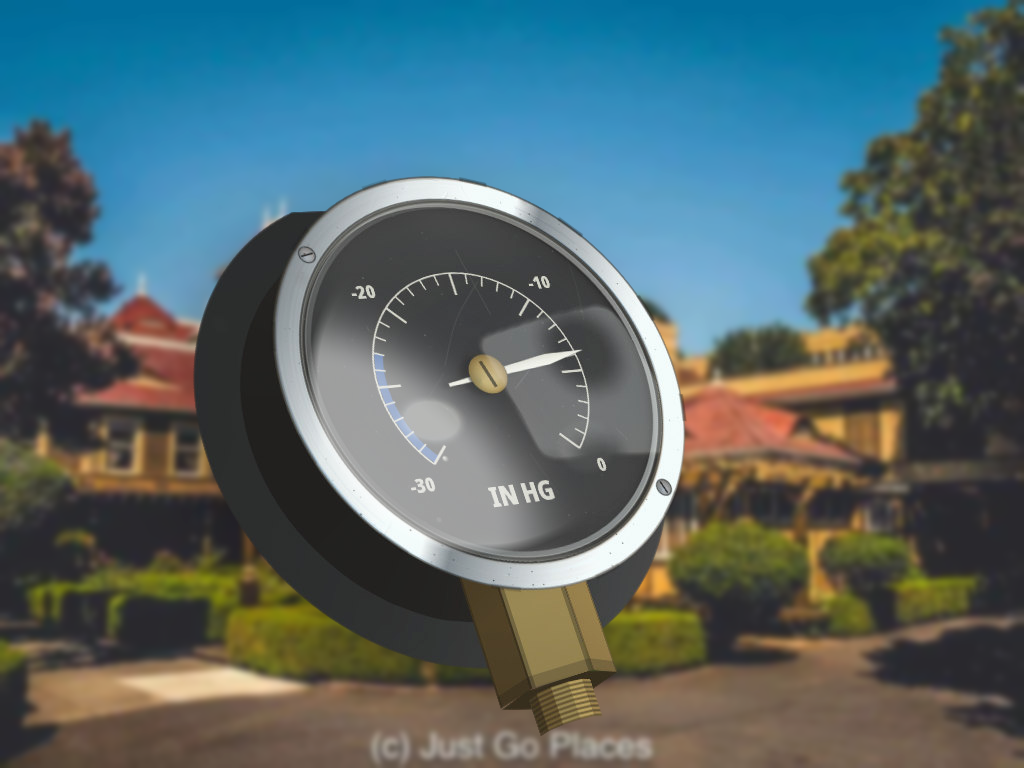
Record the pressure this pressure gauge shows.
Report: -6 inHg
